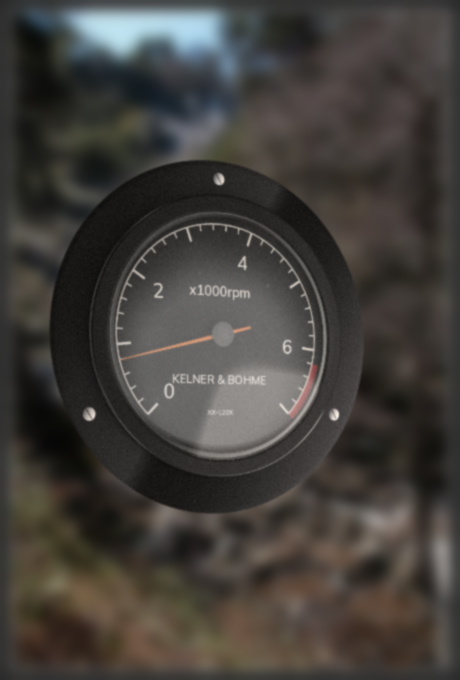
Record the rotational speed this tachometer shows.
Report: 800 rpm
